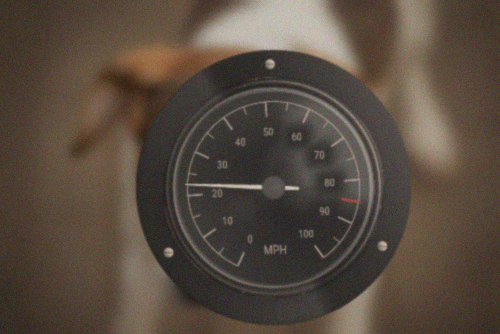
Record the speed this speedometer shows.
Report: 22.5 mph
